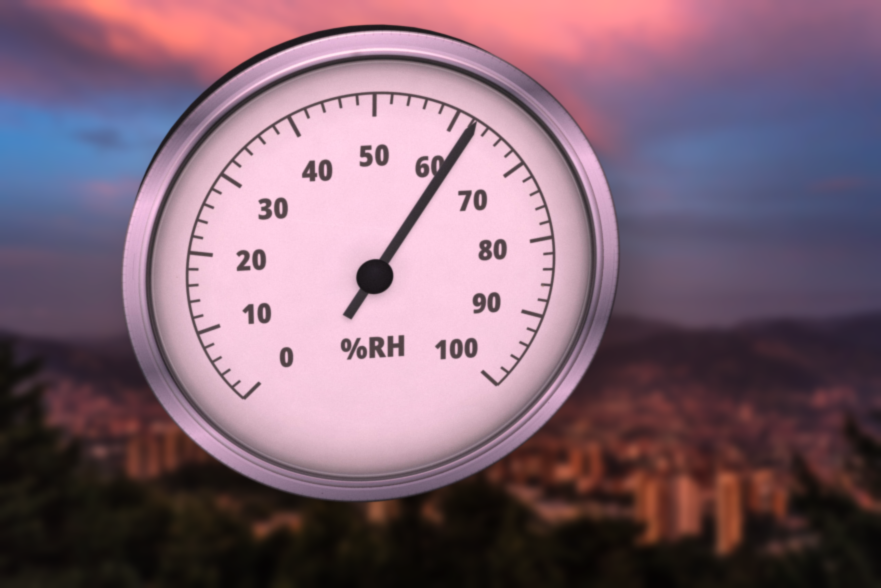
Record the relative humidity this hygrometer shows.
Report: 62 %
